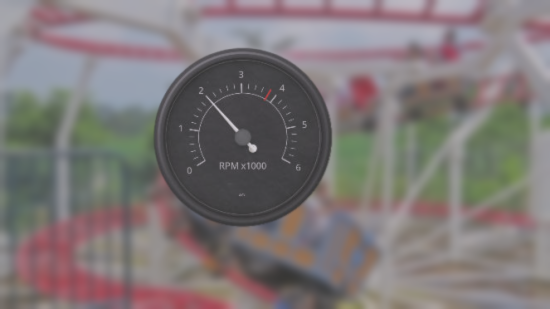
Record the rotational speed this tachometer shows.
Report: 2000 rpm
